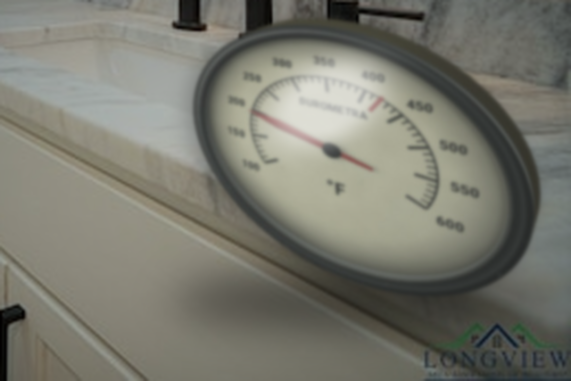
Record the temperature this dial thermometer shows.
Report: 200 °F
